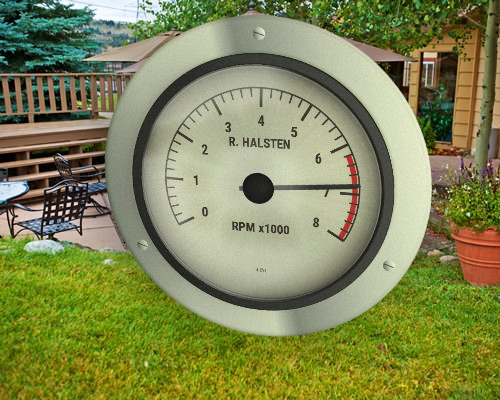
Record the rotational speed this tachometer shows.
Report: 6800 rpm
